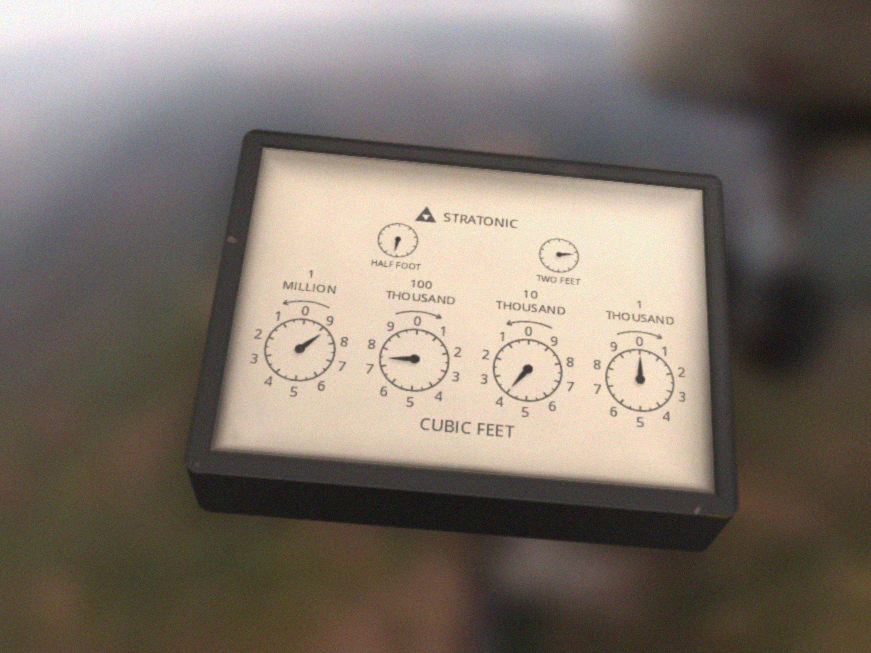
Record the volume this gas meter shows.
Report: 874000 ft³
